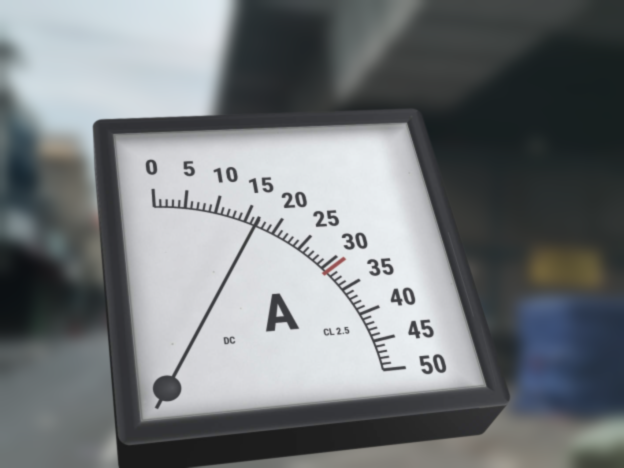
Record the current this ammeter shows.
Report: 17 A
